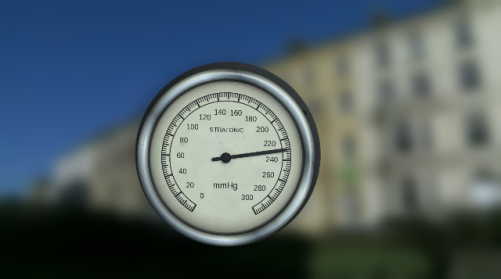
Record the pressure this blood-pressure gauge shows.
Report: 230 mmHg
